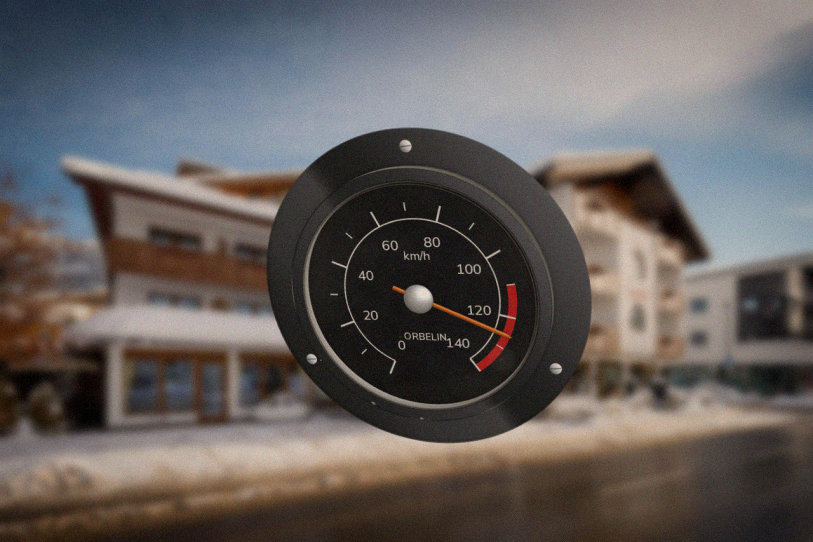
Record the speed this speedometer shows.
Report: 125 km/h
